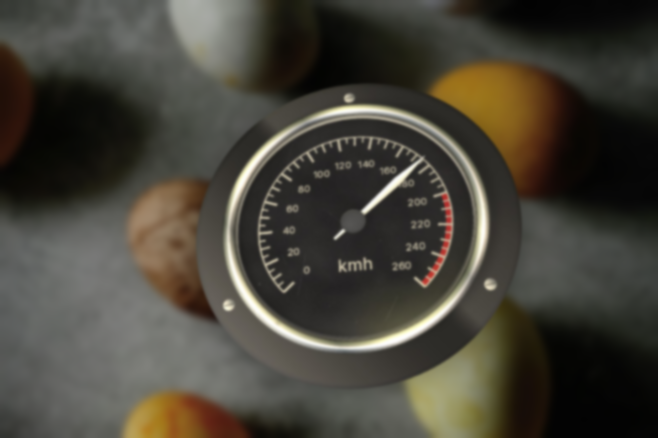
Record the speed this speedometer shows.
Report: 175 km/h
